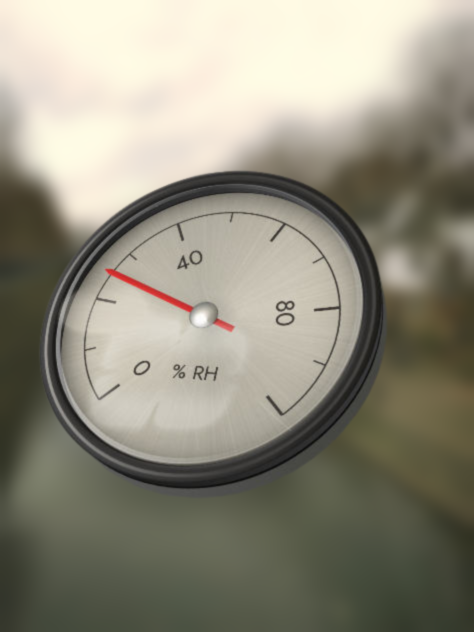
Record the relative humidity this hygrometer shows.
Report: 25 %
